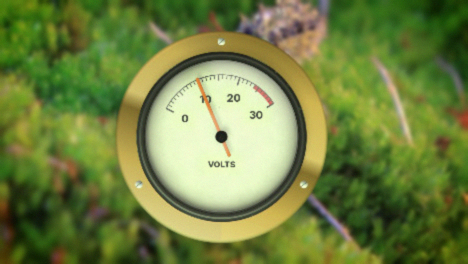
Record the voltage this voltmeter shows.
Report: 10 V
